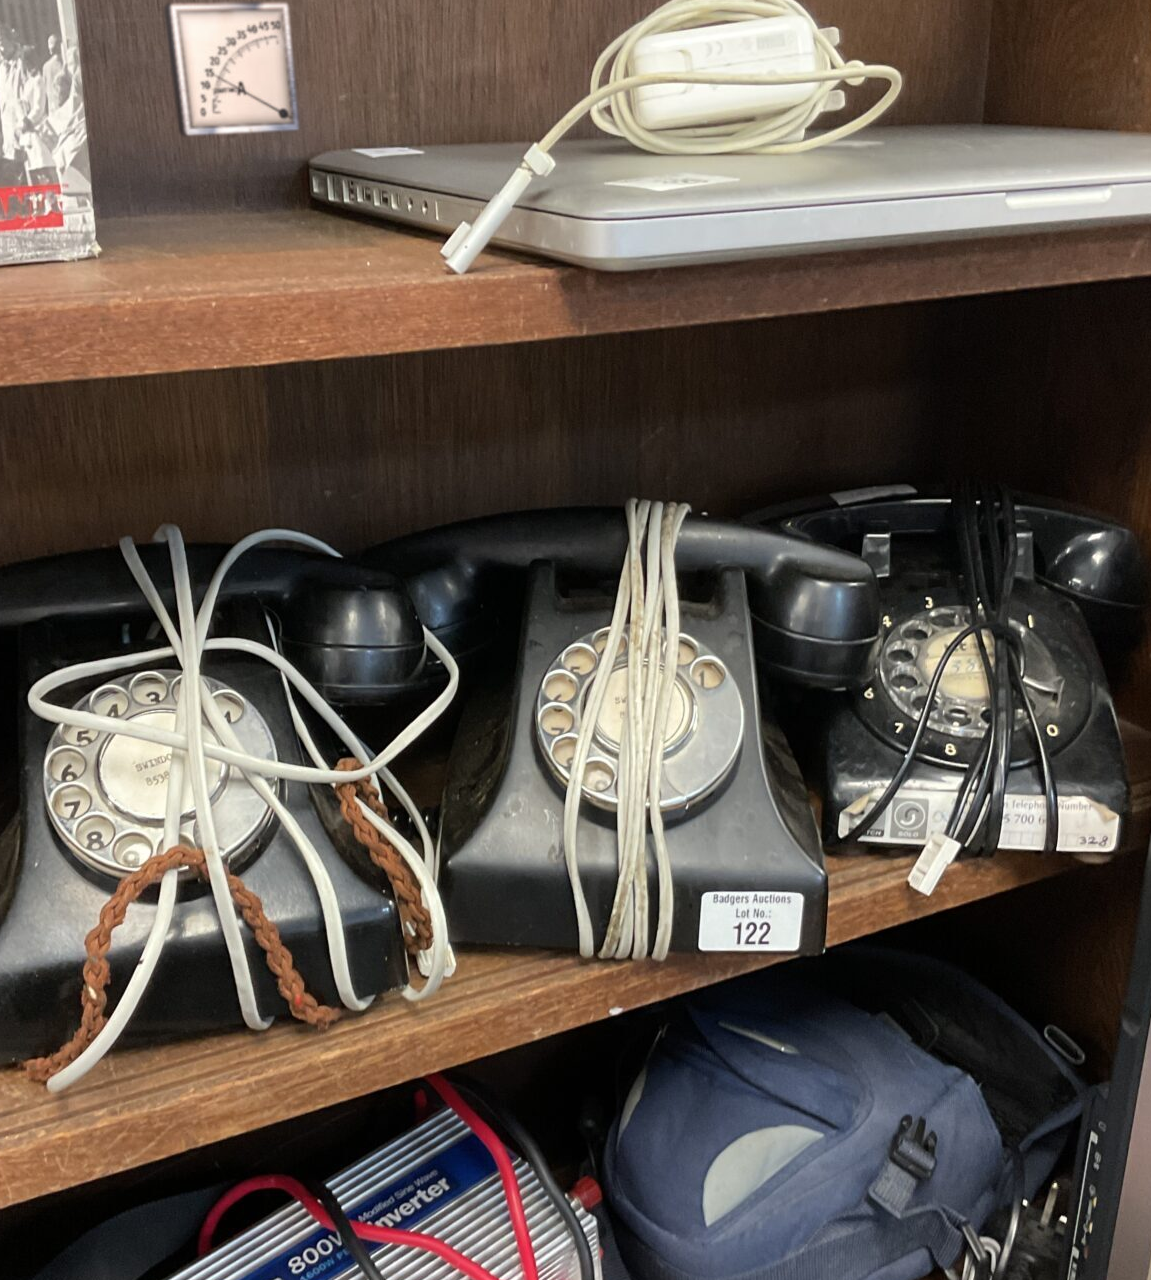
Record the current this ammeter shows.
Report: 15 A
